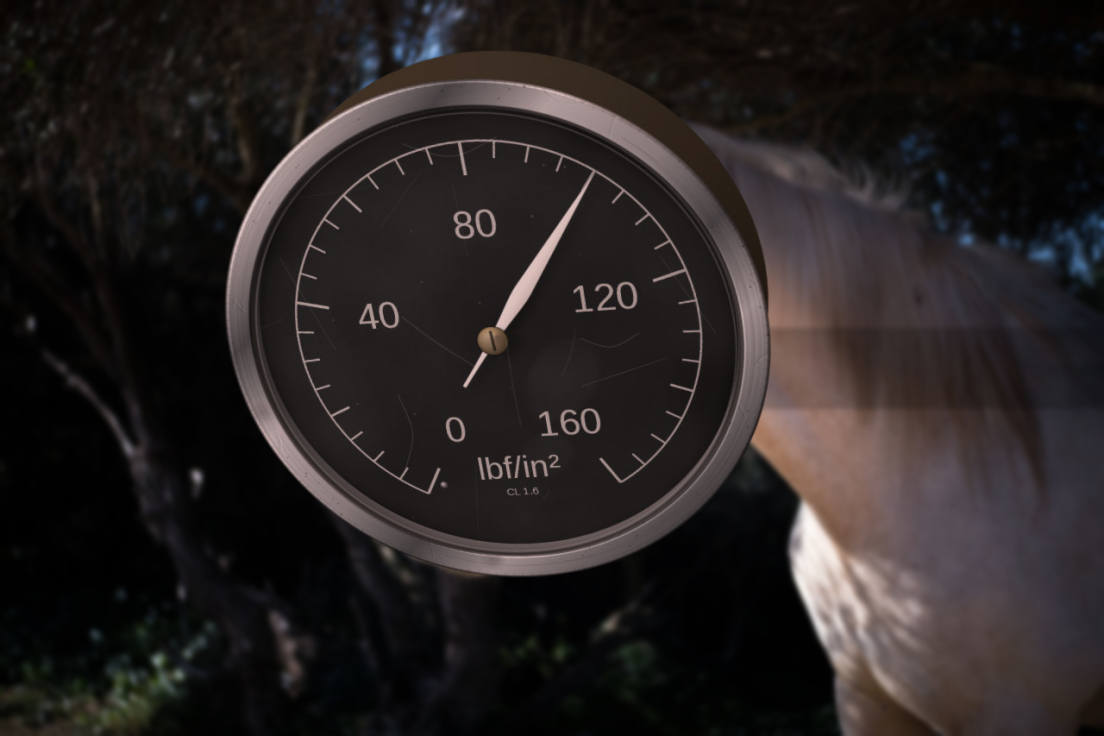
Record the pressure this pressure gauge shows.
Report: 100 psi
